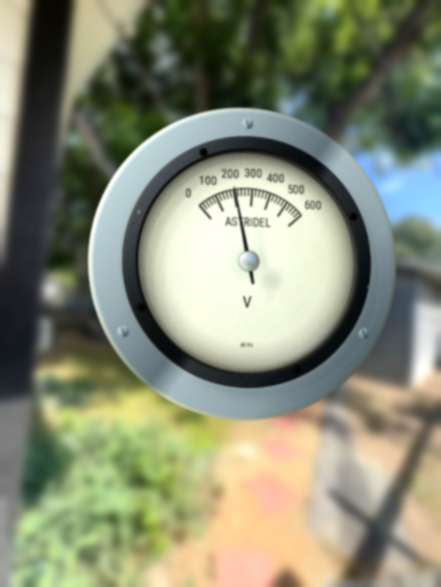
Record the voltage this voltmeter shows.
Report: 200 V
